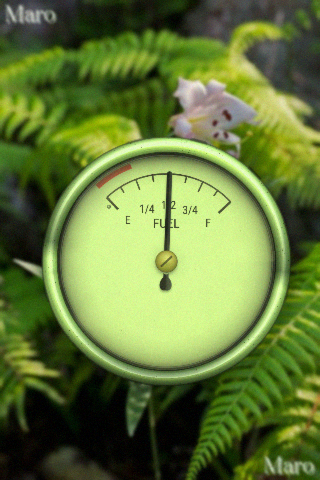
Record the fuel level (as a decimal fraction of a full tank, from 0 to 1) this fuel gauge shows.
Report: 0.5
